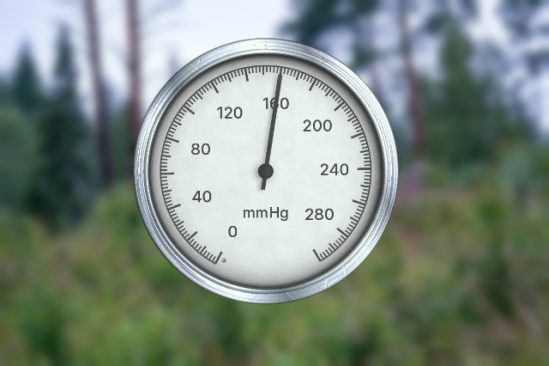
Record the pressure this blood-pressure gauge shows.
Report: 160 mmHg
